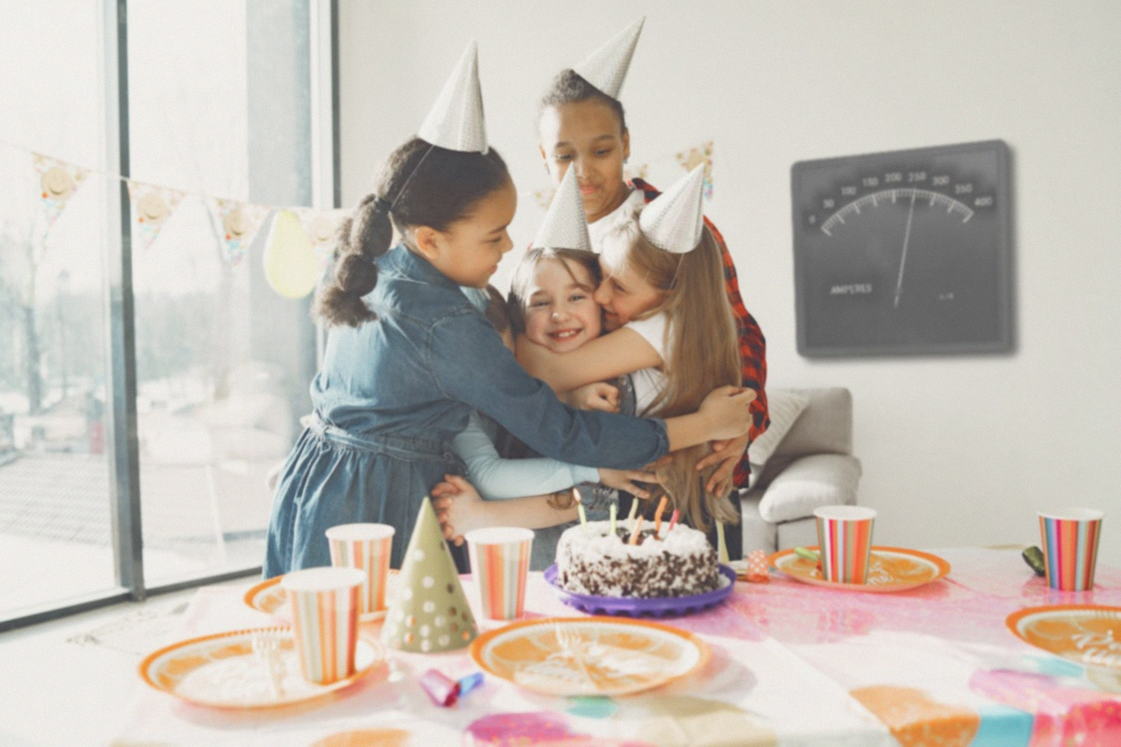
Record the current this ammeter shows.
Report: 250 A
